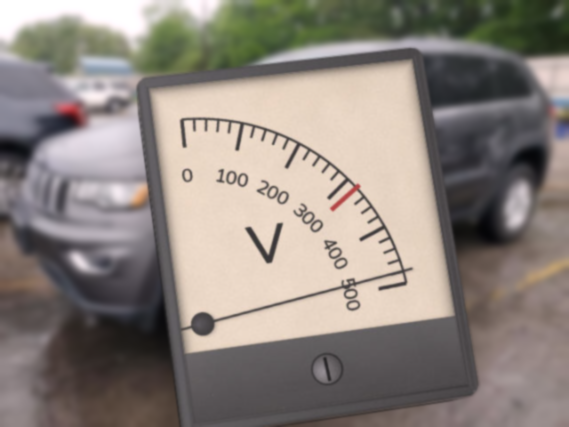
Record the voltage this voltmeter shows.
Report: 480 V
